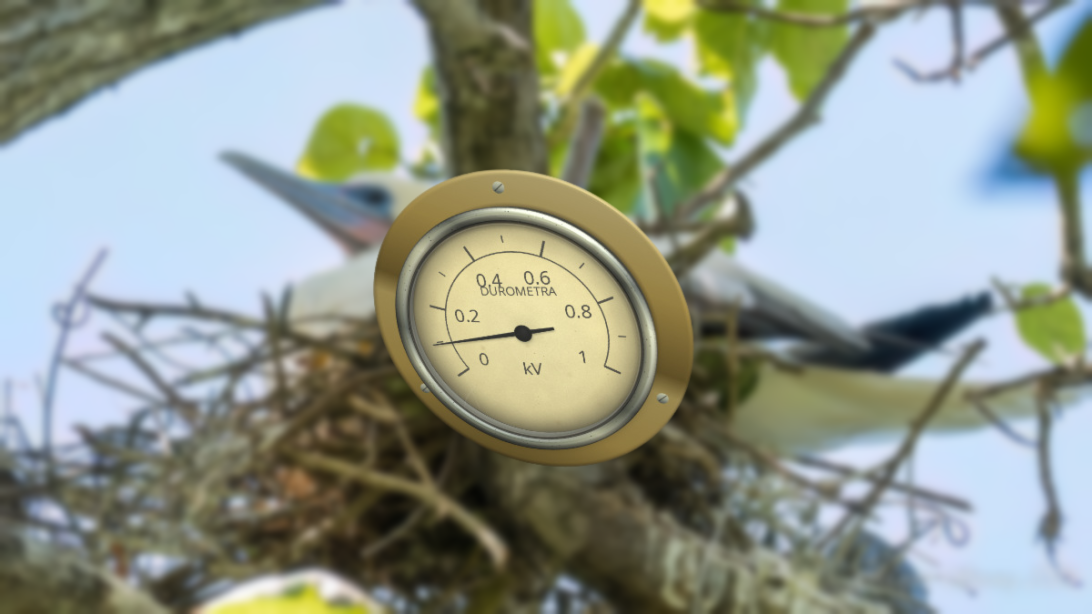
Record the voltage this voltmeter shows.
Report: 0.1 kV
